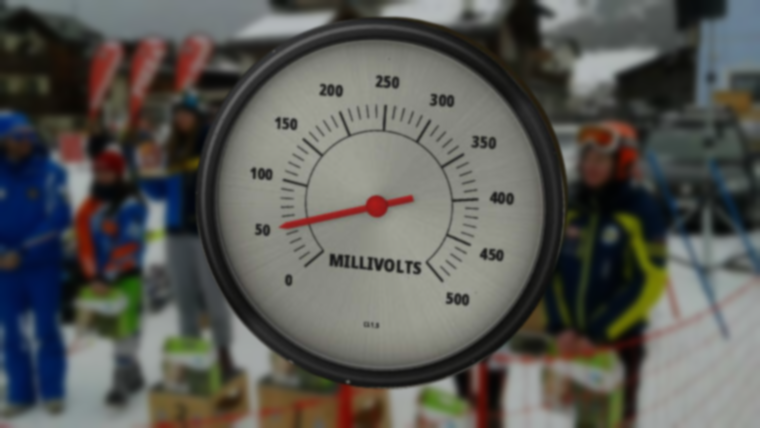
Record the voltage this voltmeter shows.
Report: 50 mV
